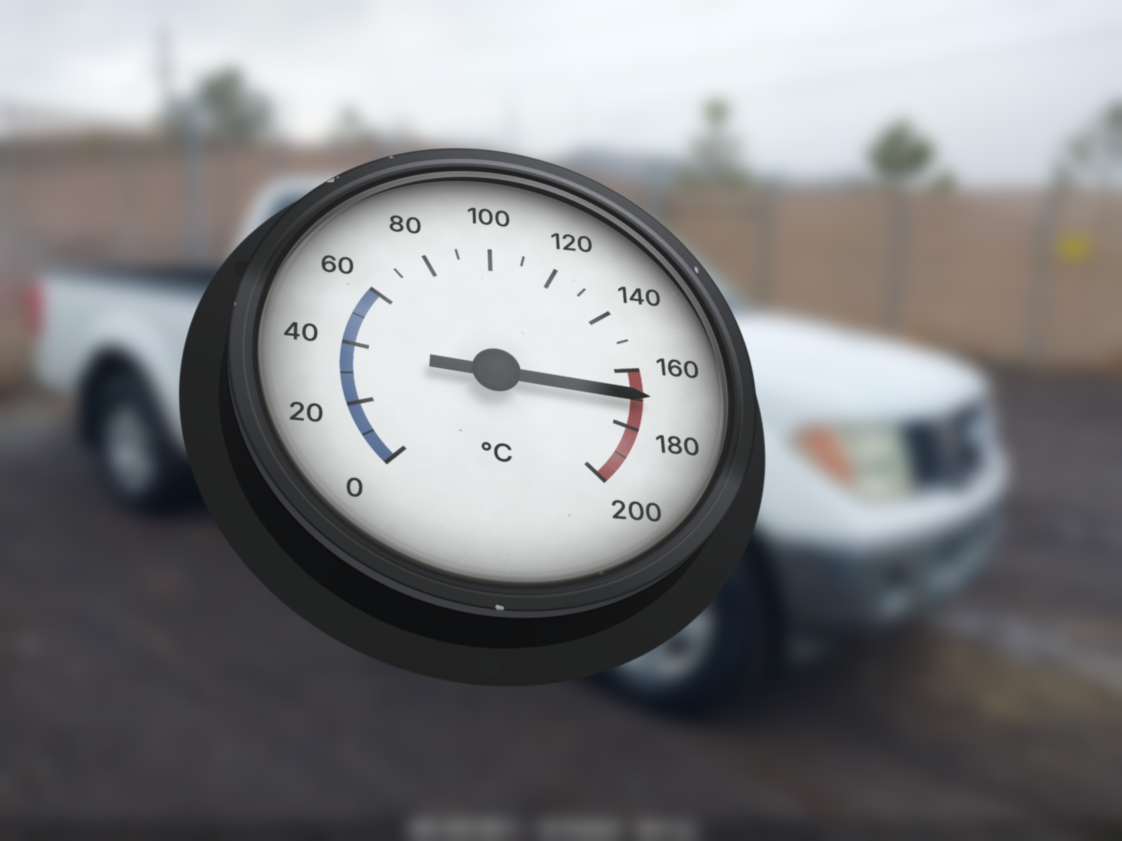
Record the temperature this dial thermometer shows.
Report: 170 °C
